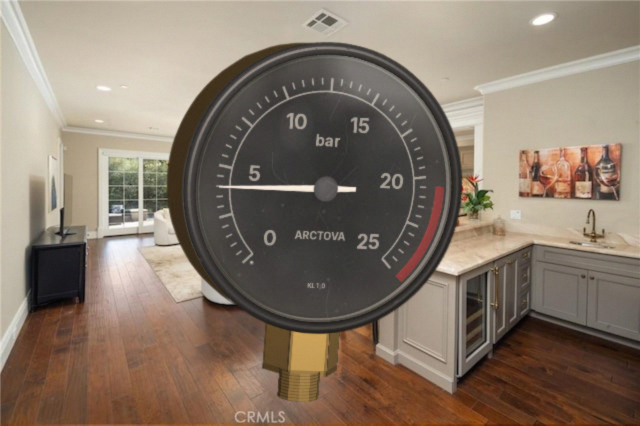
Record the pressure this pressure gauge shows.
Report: 4 bar
